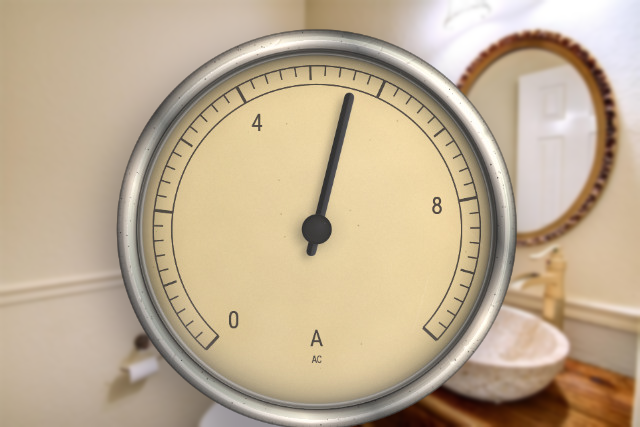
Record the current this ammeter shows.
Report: 5.6 A
